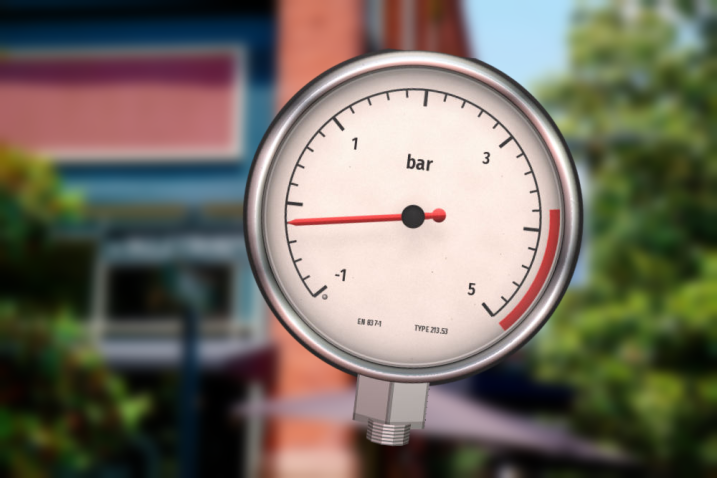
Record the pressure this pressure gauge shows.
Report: -0.2 bar
